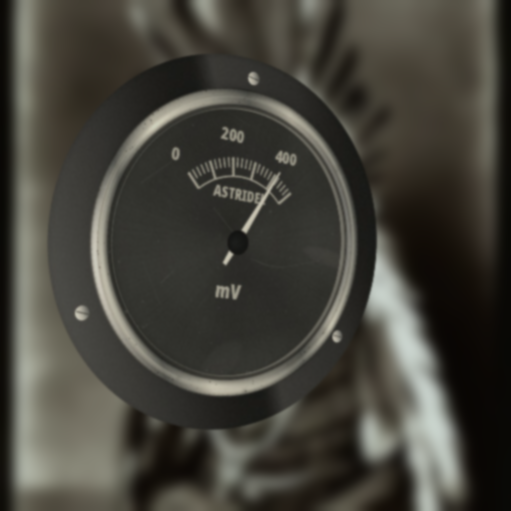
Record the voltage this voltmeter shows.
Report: 400 mV
